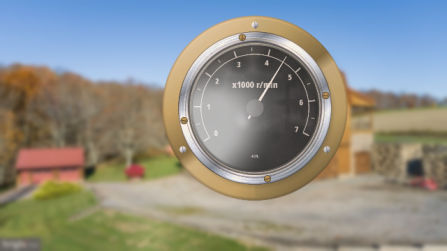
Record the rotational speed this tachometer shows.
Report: 4500 rpm
